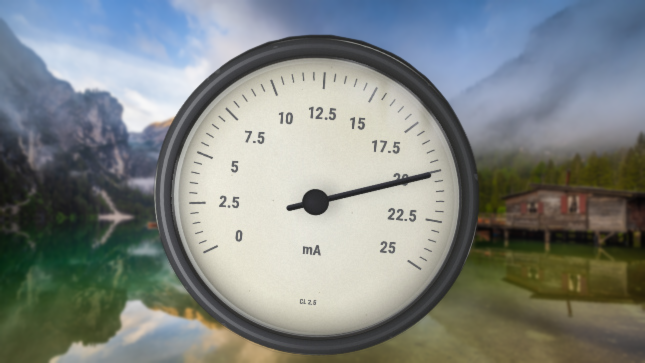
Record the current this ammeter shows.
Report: 20 mA
